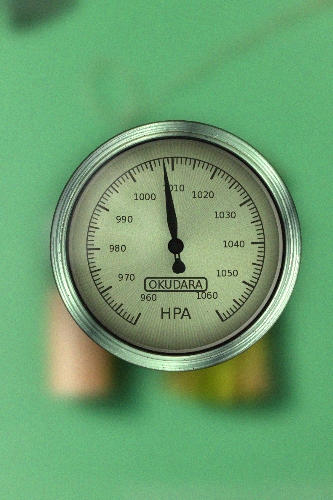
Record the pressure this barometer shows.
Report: 1008 hPa
